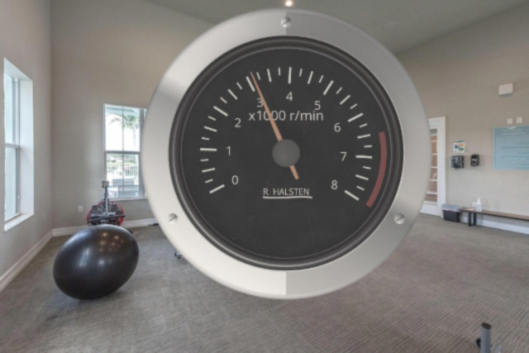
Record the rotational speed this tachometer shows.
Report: 3125 rpm
